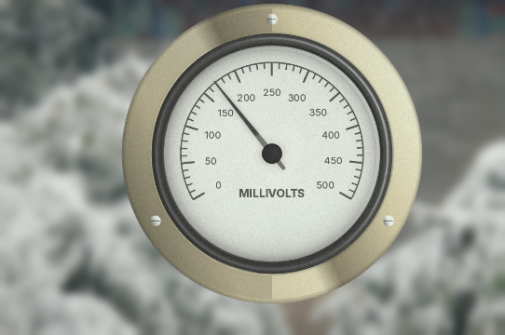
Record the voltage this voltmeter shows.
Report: 170 mV
